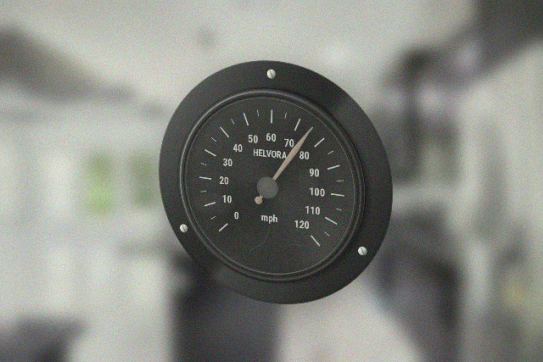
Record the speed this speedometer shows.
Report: 75 mph
